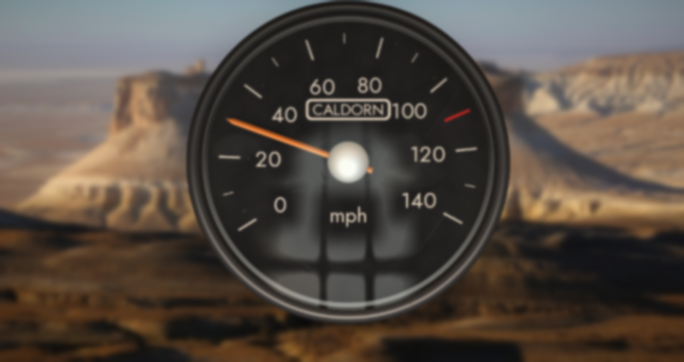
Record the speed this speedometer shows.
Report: 30 mph
